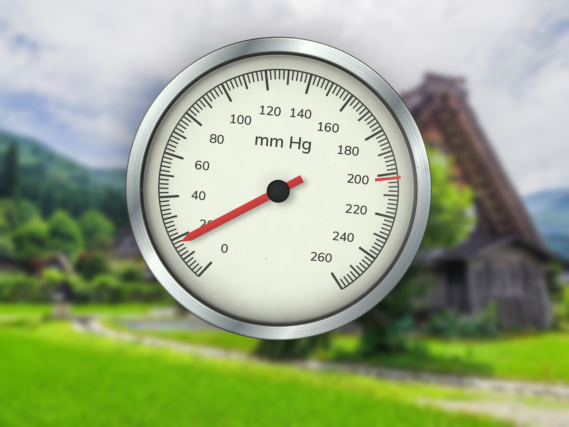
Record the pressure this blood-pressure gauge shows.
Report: 18 mmHg
